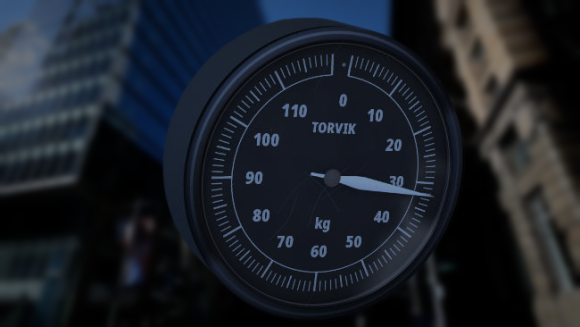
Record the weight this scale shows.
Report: 32 kg
